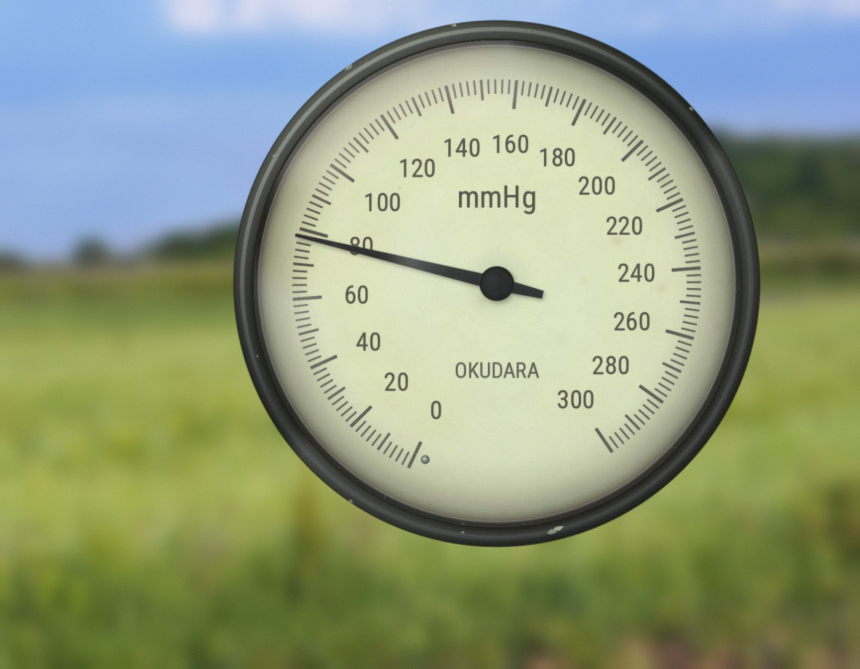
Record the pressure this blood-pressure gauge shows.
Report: 78 mmHg
